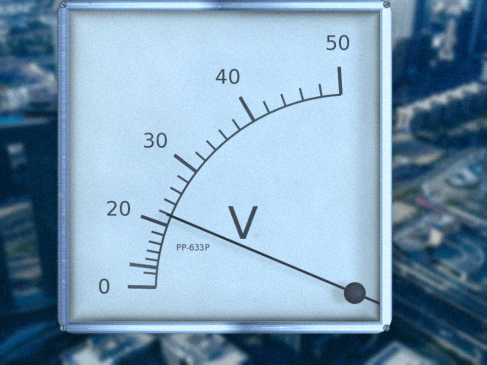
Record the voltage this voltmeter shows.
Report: 22 V
